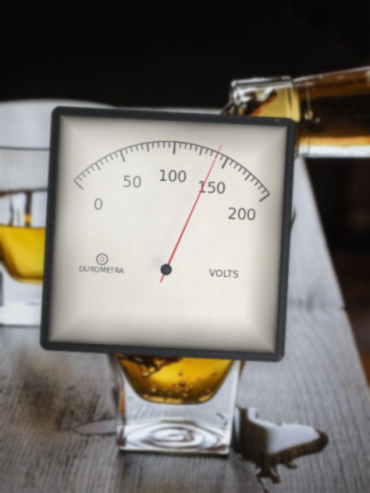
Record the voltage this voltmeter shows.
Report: 140 V
